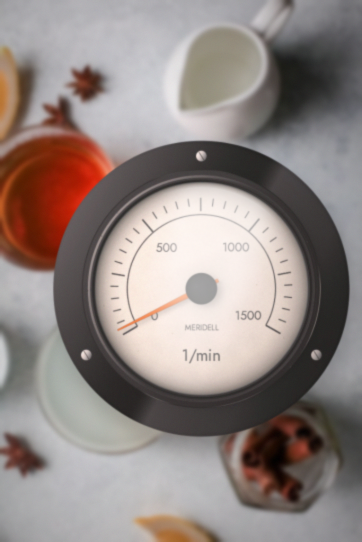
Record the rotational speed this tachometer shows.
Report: 25 rpm
